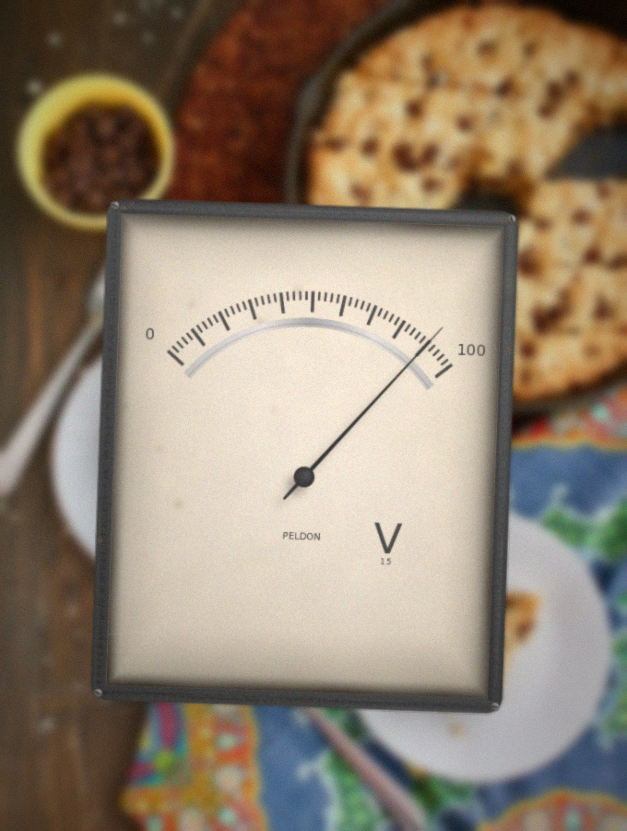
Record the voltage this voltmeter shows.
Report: 90 V
